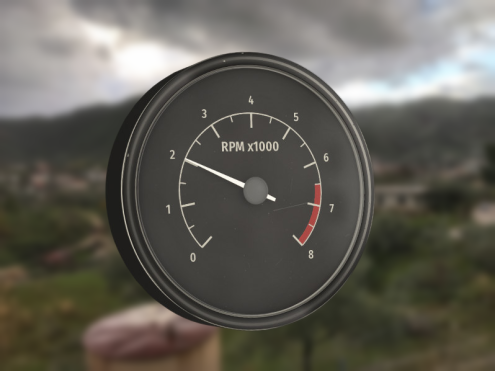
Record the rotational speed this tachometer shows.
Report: 2000 rpm
